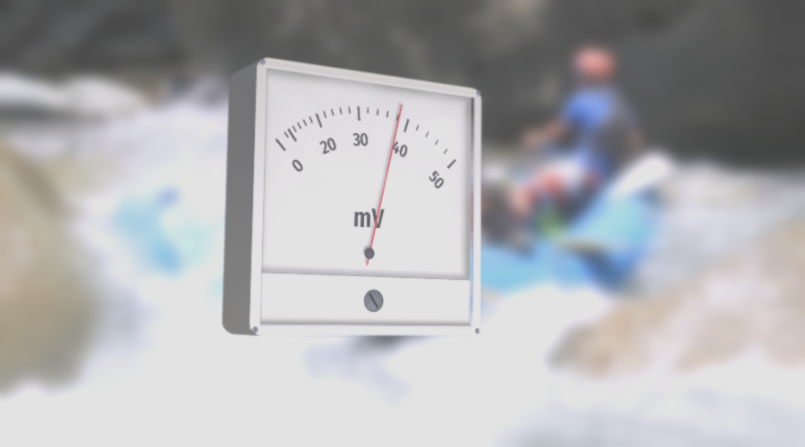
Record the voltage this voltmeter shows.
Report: 38 mV
